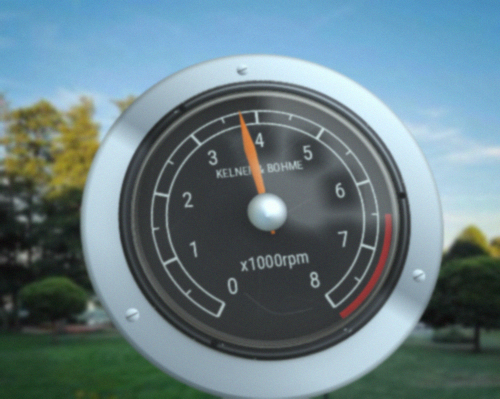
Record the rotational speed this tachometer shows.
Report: 3750 rpm
